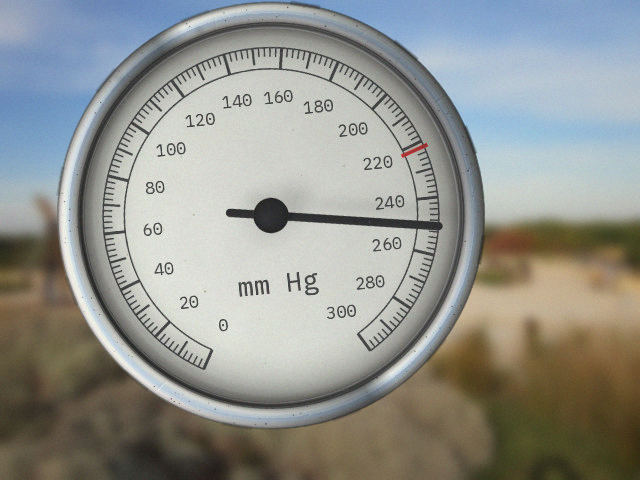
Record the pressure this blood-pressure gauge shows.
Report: 250 mmHg
